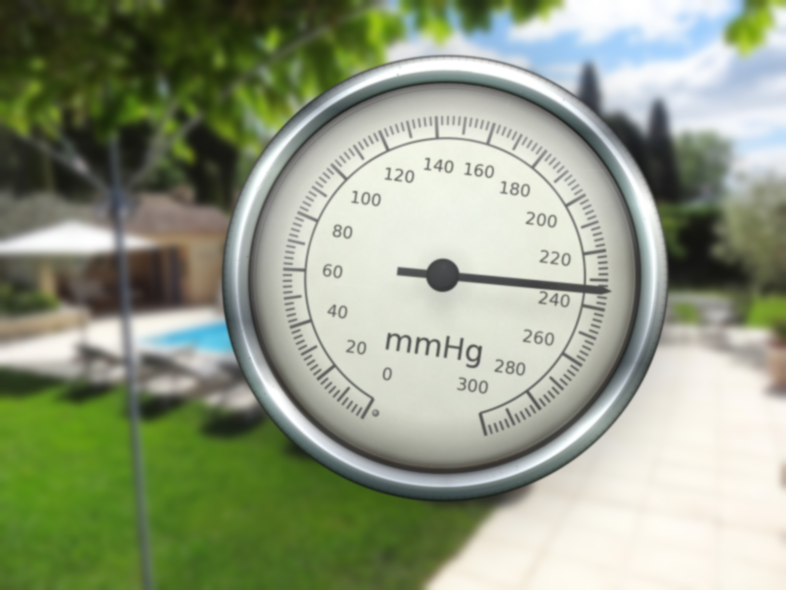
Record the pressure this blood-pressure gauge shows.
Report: 234 mmHg
